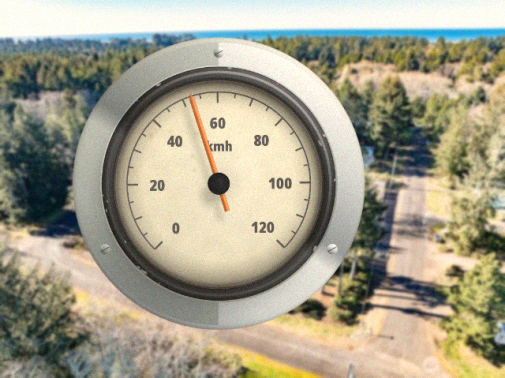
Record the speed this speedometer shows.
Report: 52.5 km/h
